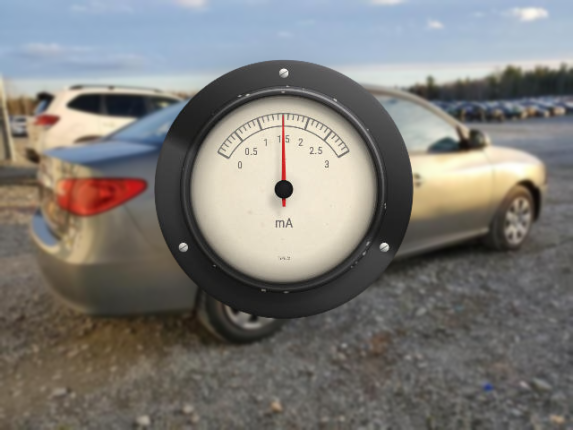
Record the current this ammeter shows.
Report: 1.5 mA
